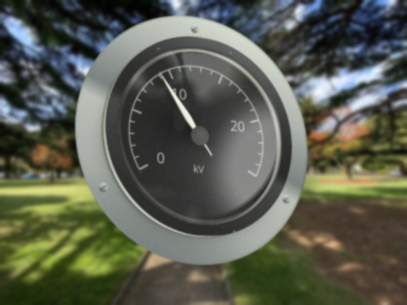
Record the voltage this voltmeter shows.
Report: 9 kV
